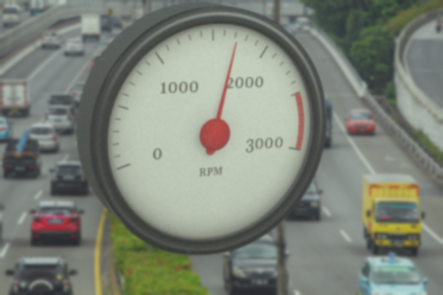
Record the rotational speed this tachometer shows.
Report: 1700 rpm
